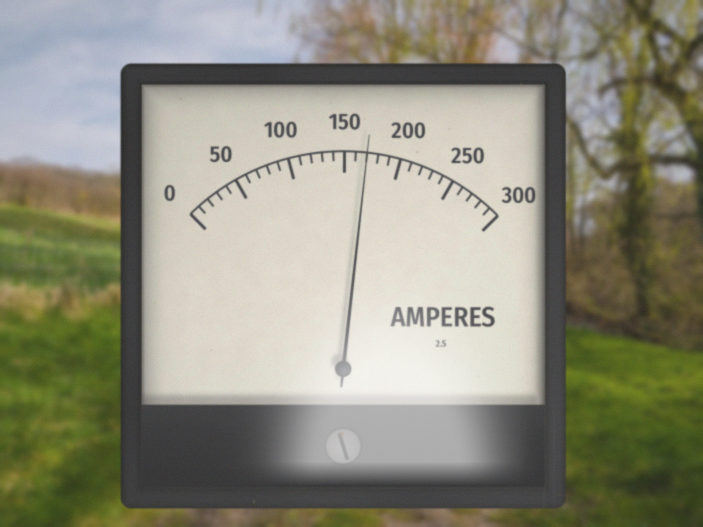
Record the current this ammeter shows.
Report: 170 A
